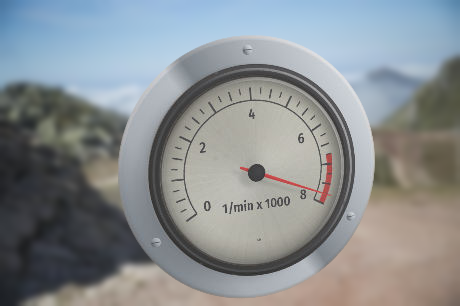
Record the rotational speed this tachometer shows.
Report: 7750 rpm
